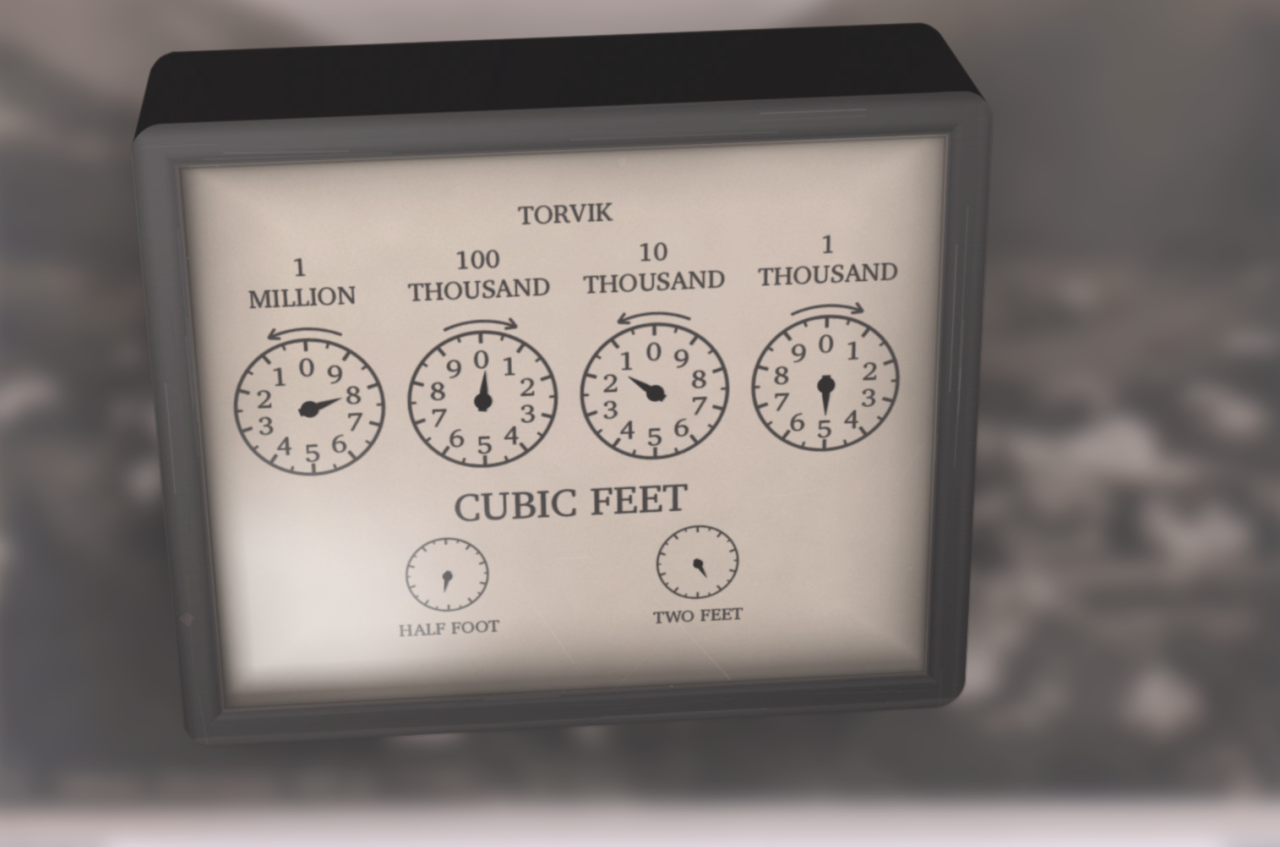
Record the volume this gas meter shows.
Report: 801500 ft³
